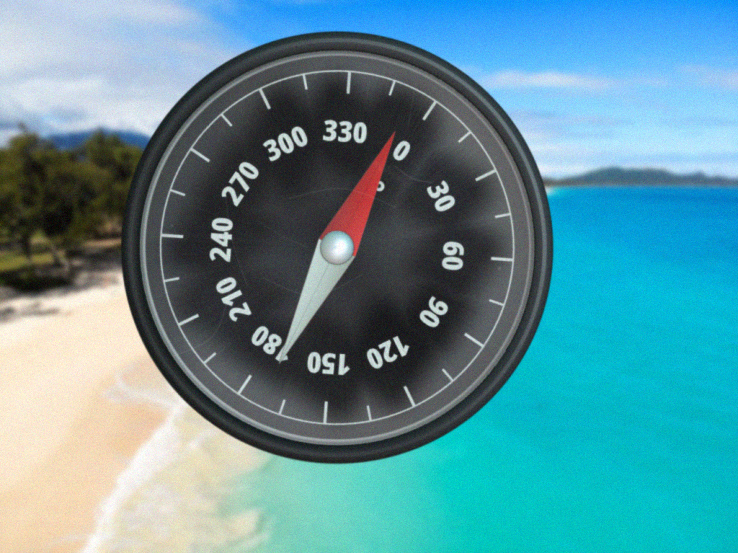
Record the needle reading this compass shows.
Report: 352.5 °
